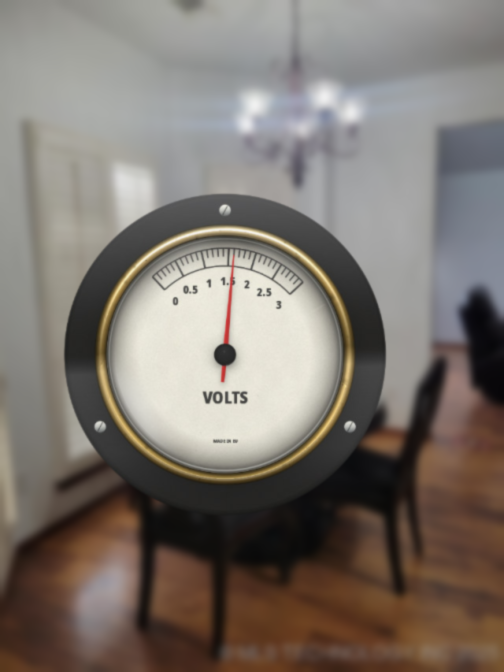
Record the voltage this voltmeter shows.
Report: 1.6 V
